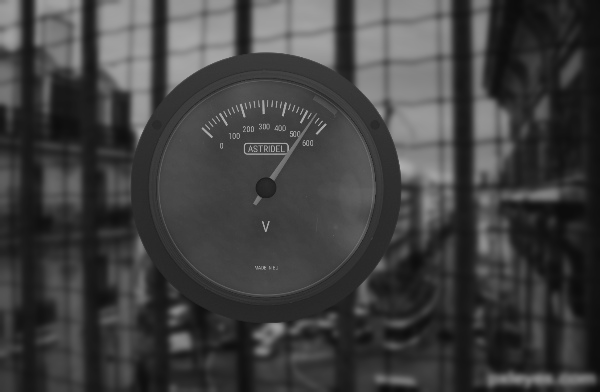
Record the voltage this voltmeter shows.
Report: 540 V
